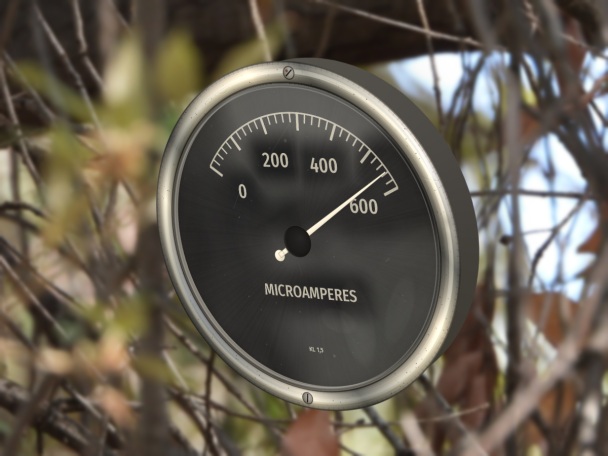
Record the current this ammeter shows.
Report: 560 µA
